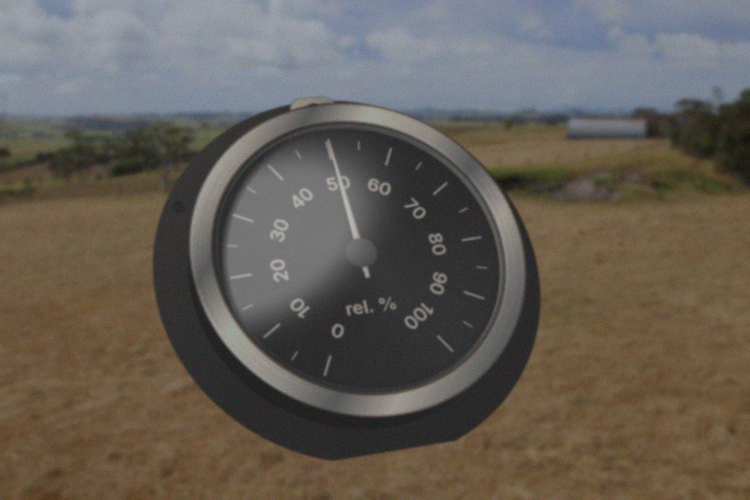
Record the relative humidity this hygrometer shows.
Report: 50 %
